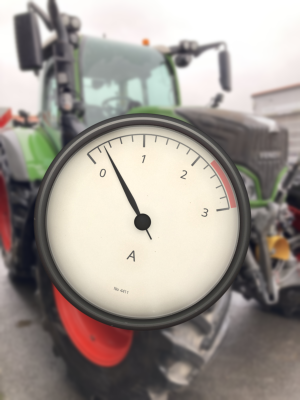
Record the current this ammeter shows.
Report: 0.3 A
